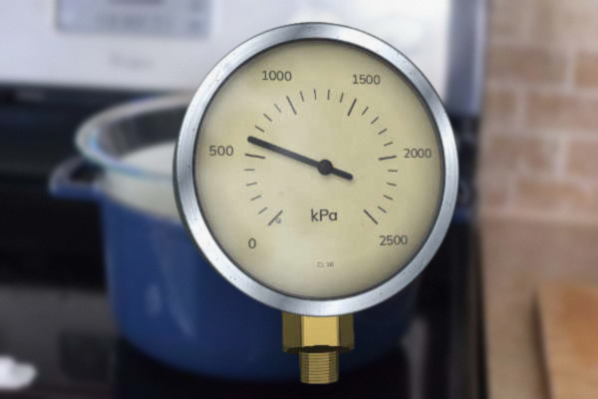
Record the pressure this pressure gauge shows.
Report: 600 kPa
